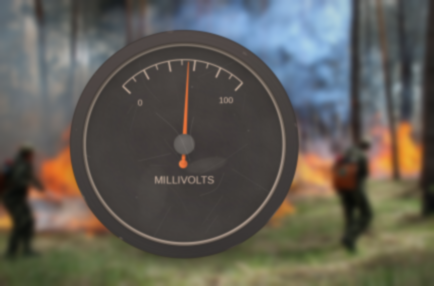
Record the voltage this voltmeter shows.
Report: 55 mV
